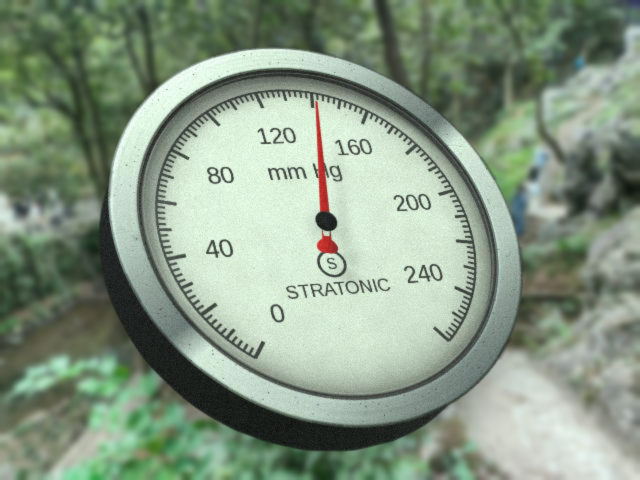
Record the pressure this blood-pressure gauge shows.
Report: 140 mmHg
